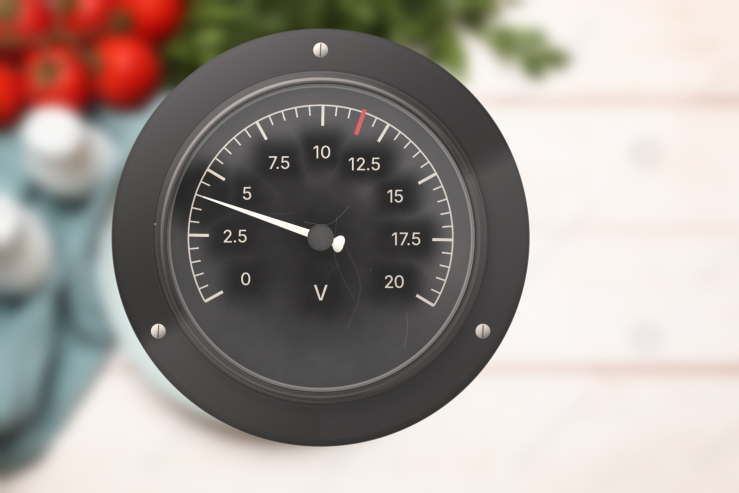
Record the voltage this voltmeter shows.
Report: 4 V
